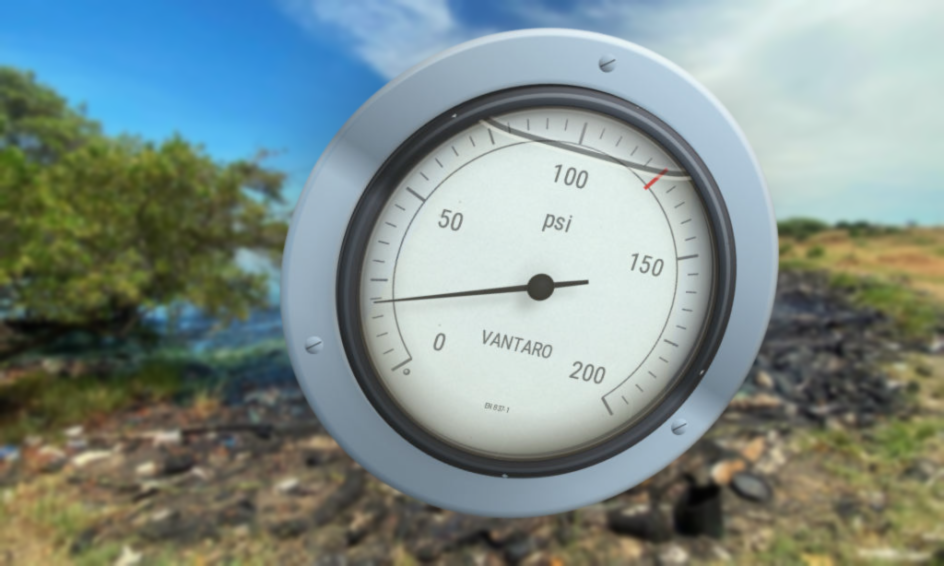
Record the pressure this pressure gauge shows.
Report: 20 psi
